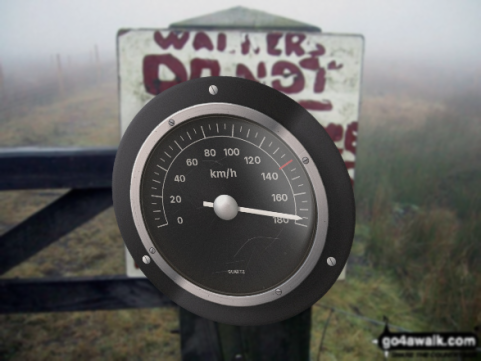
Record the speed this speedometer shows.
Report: 175 km/h
